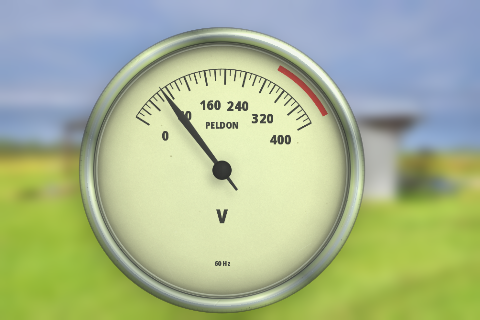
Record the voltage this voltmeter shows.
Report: 70 V
